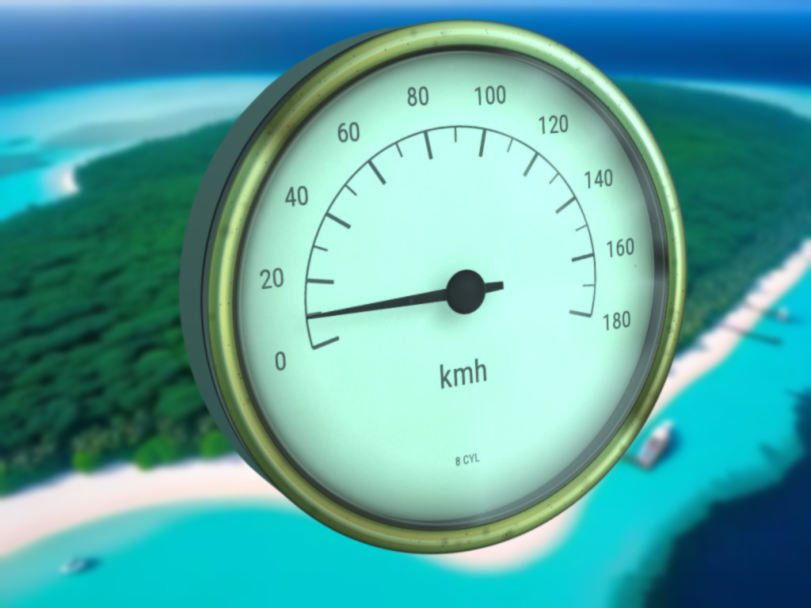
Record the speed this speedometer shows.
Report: 10 km/h
